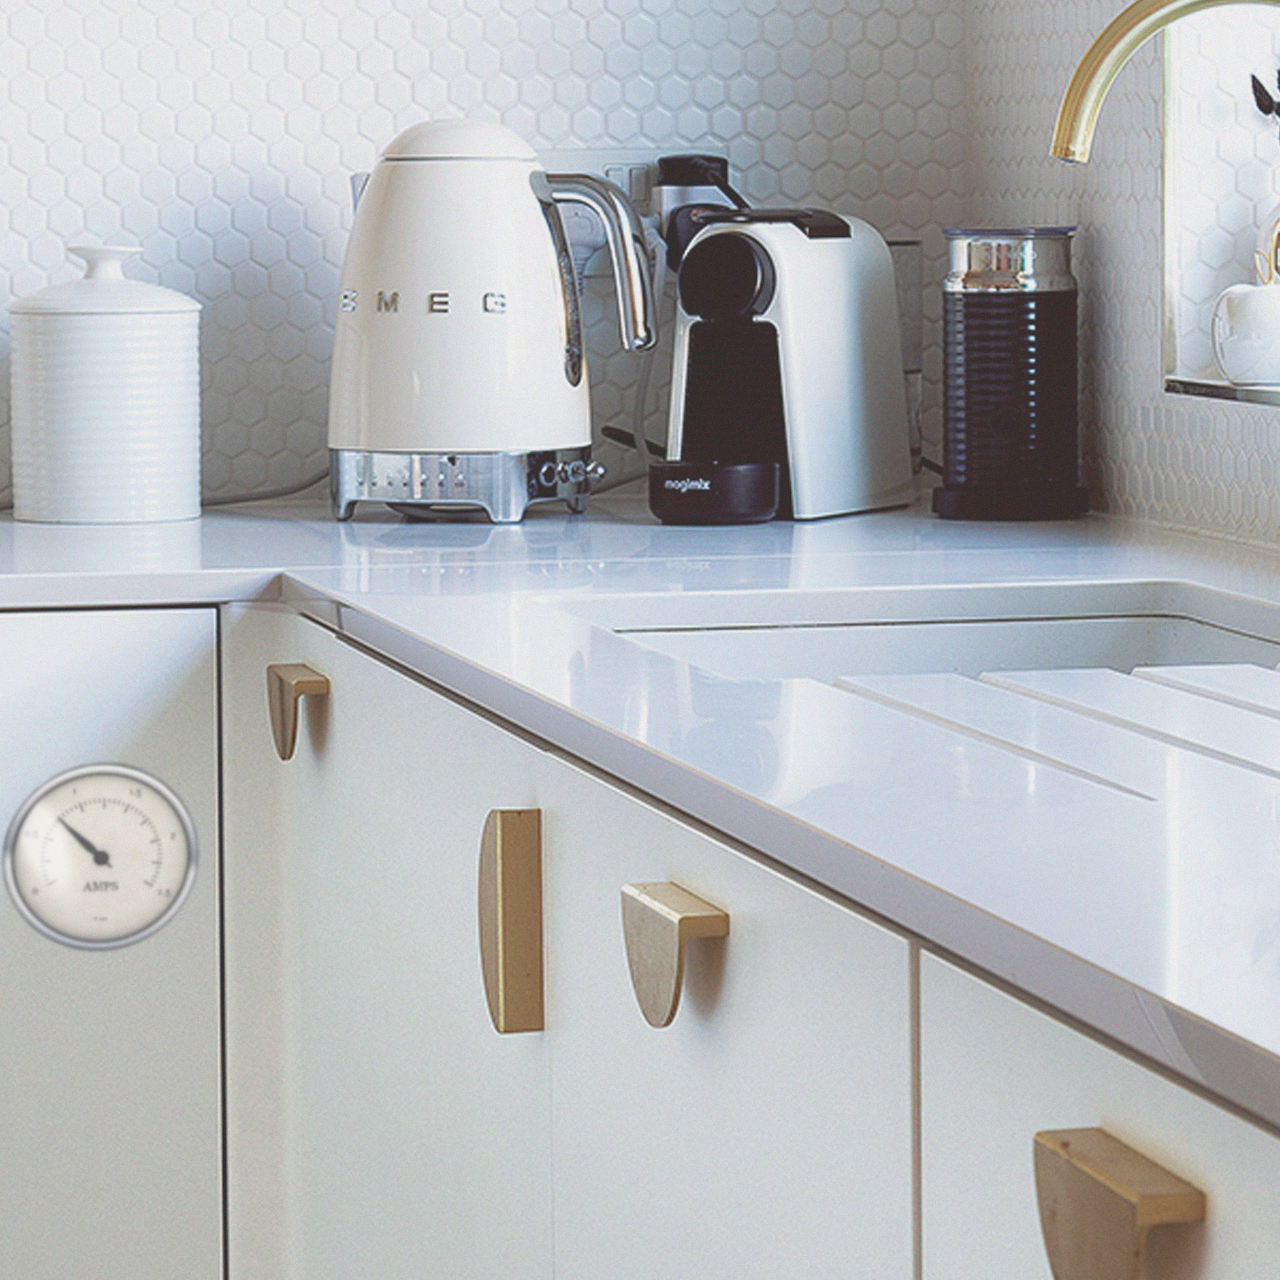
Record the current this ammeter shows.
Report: 0.75 A
